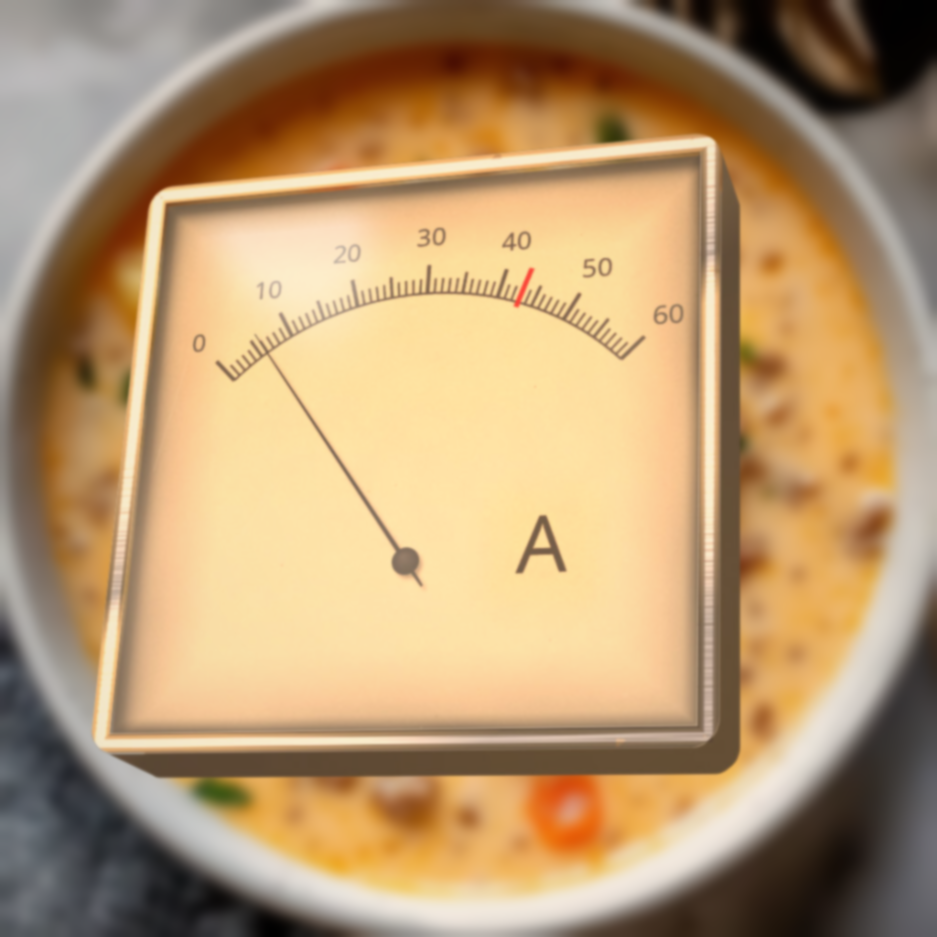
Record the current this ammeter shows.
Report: 6 A
